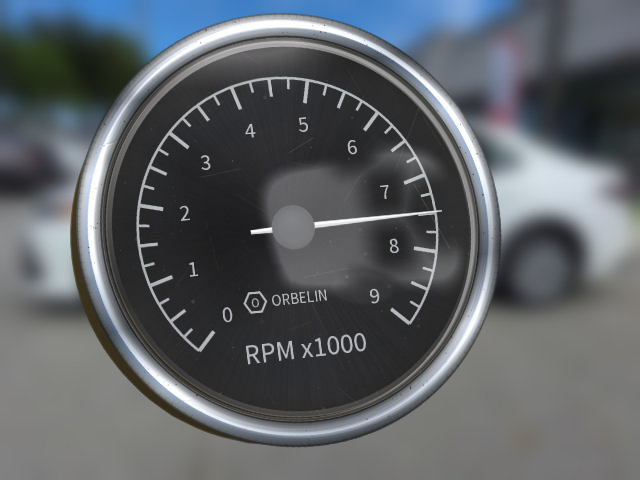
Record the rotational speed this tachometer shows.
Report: 7500 rpm
